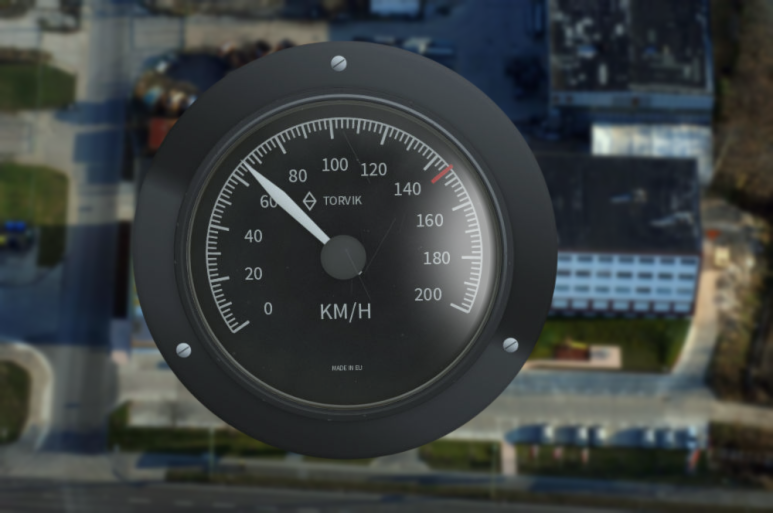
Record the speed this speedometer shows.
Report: 66 km/h
